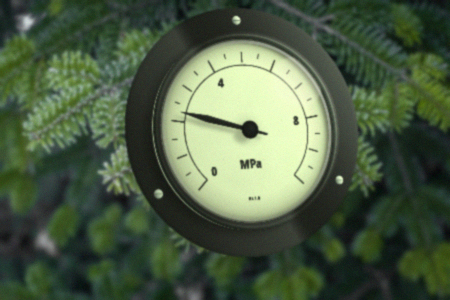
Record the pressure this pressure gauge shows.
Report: 2.25 MPa
